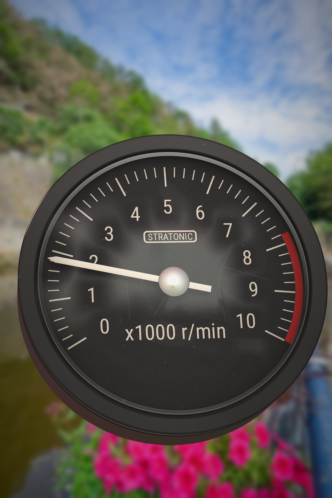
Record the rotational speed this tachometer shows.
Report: 1800 rpm
